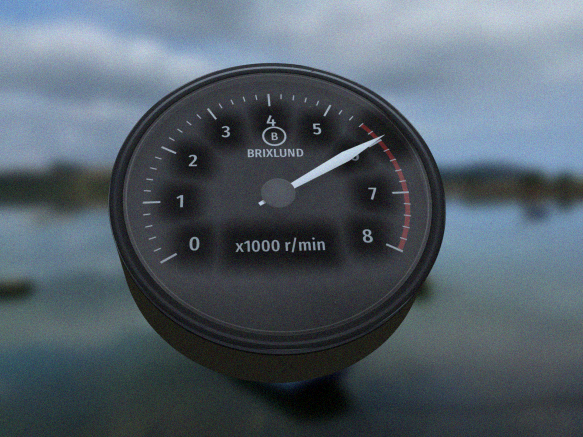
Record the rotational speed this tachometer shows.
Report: 6000 rpm
